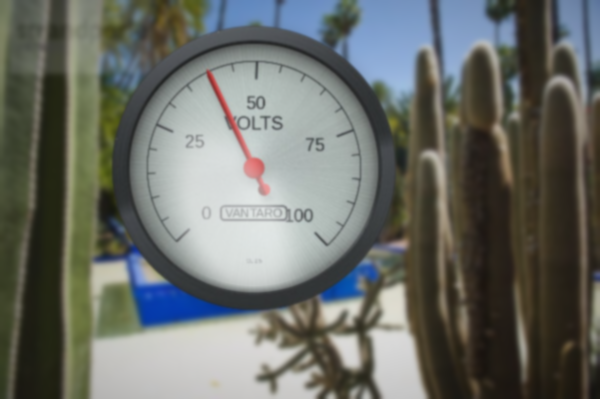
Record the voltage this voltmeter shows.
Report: 40 V
